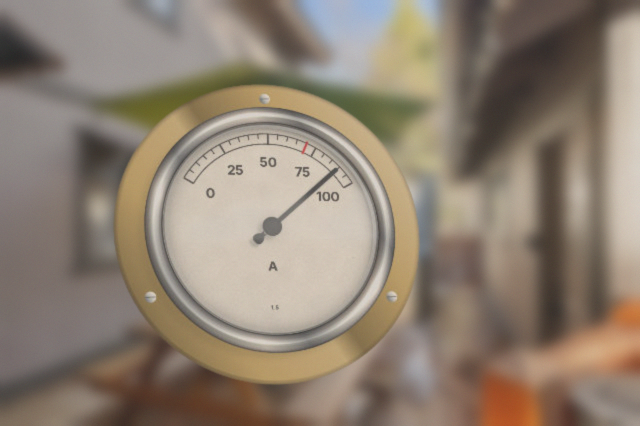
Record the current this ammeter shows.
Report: 90 A
